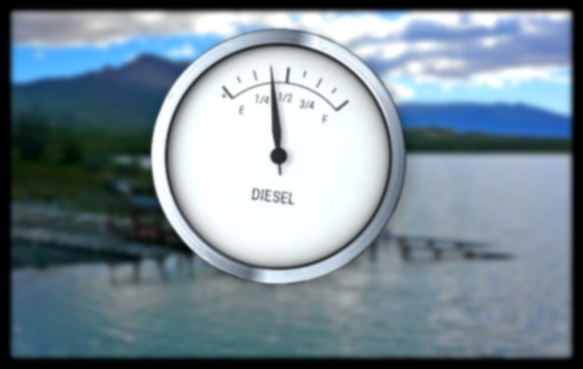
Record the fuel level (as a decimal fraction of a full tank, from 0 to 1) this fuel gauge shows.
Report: 0.375
